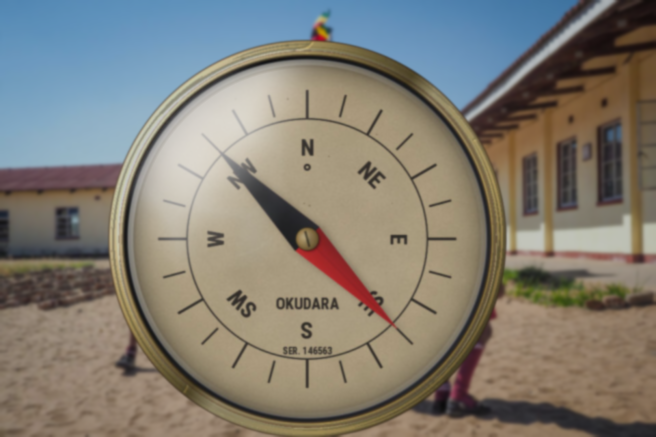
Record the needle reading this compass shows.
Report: 135 °
